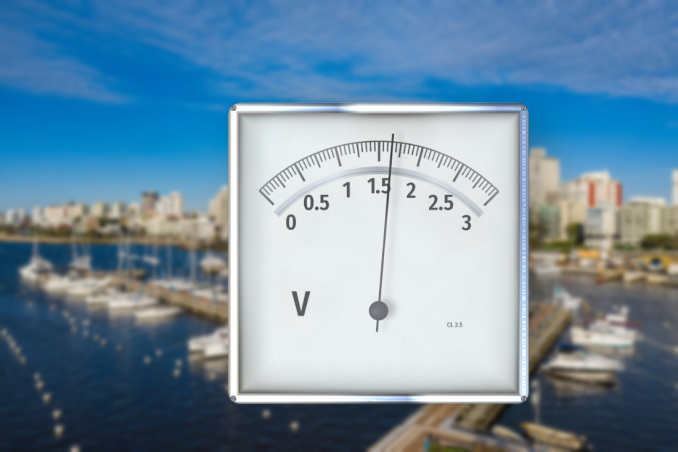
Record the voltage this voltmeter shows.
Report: 1.65 V
